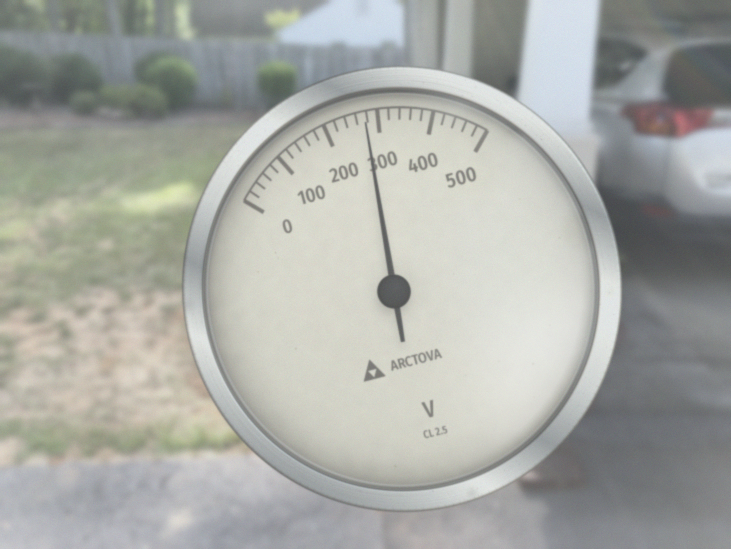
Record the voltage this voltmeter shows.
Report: 280 V
